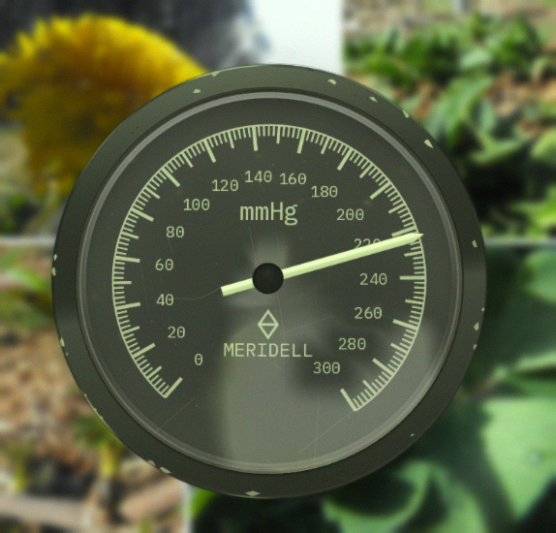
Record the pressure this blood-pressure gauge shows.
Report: 224 mmHg
